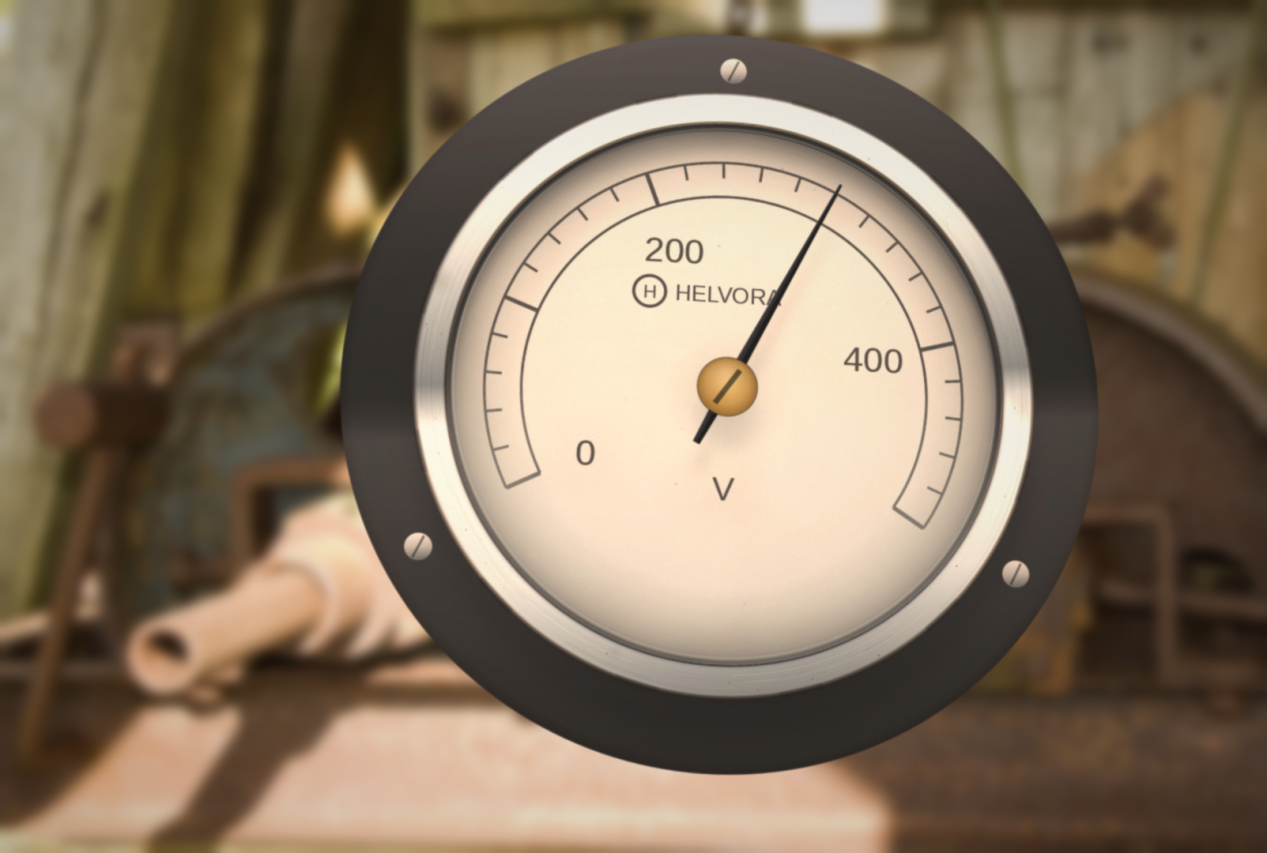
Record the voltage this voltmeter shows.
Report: 300 V
